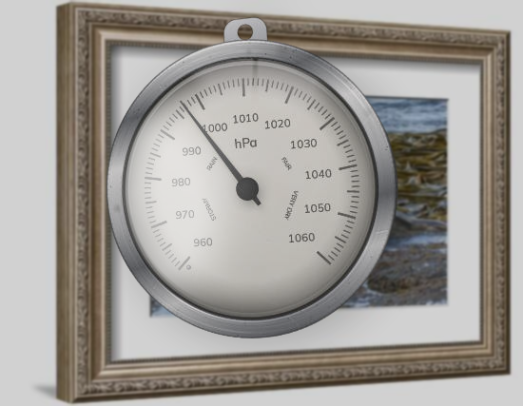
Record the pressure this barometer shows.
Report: 997 hPa
